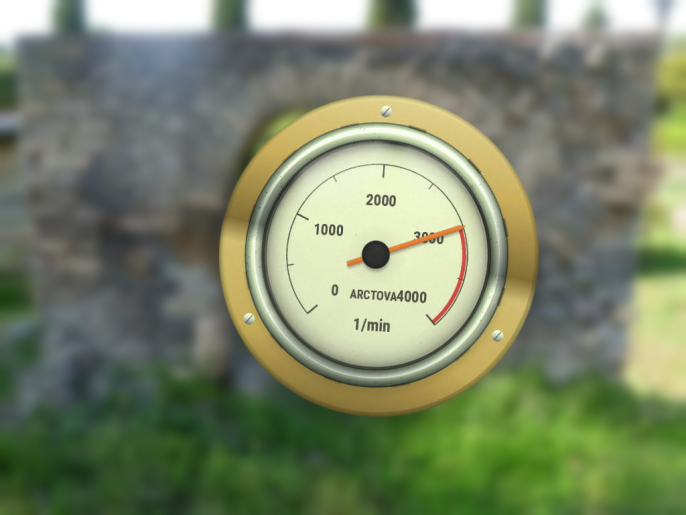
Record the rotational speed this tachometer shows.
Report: 3000 rpm
